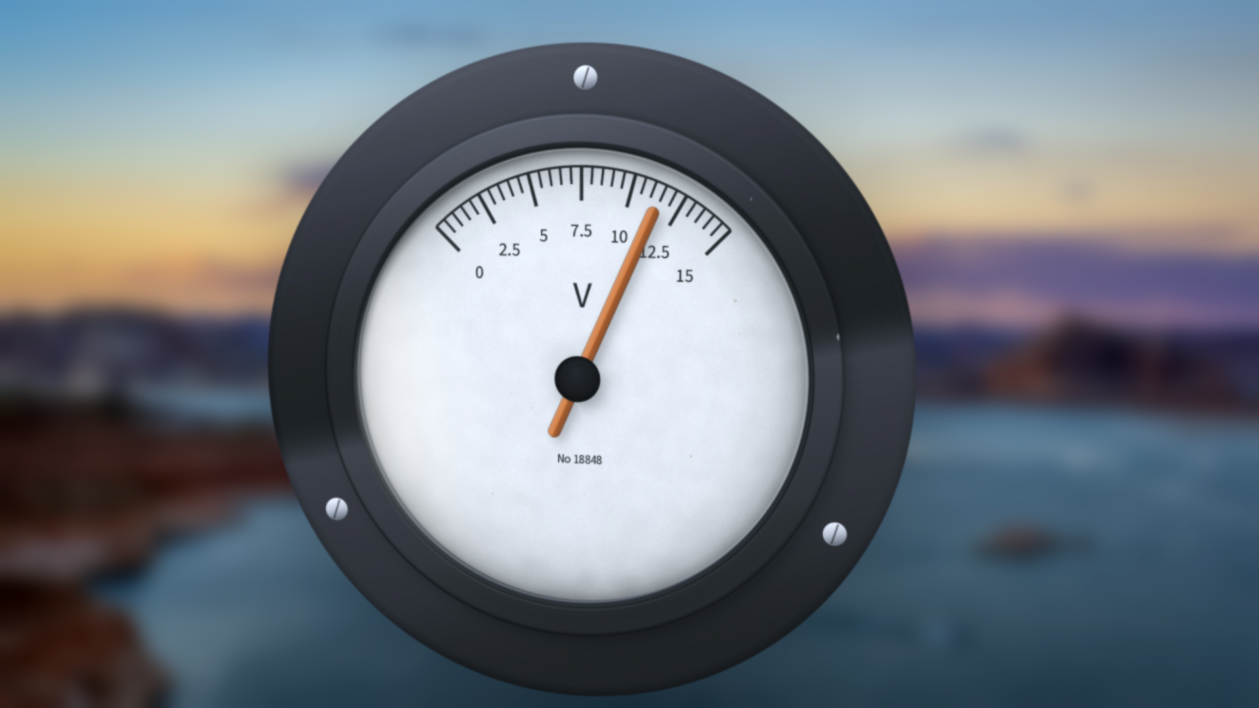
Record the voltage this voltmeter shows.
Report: 11.5 V
